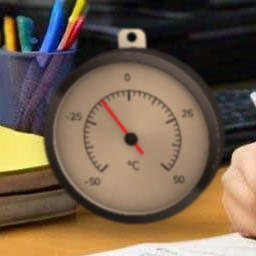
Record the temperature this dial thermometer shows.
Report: -12.5 °C
